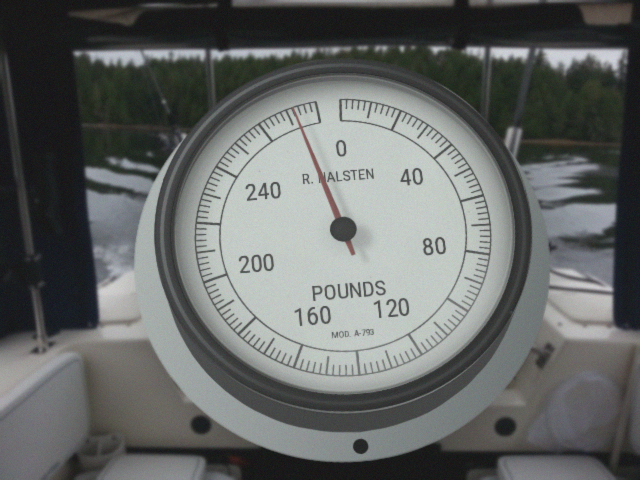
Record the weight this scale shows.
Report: 272 lb
